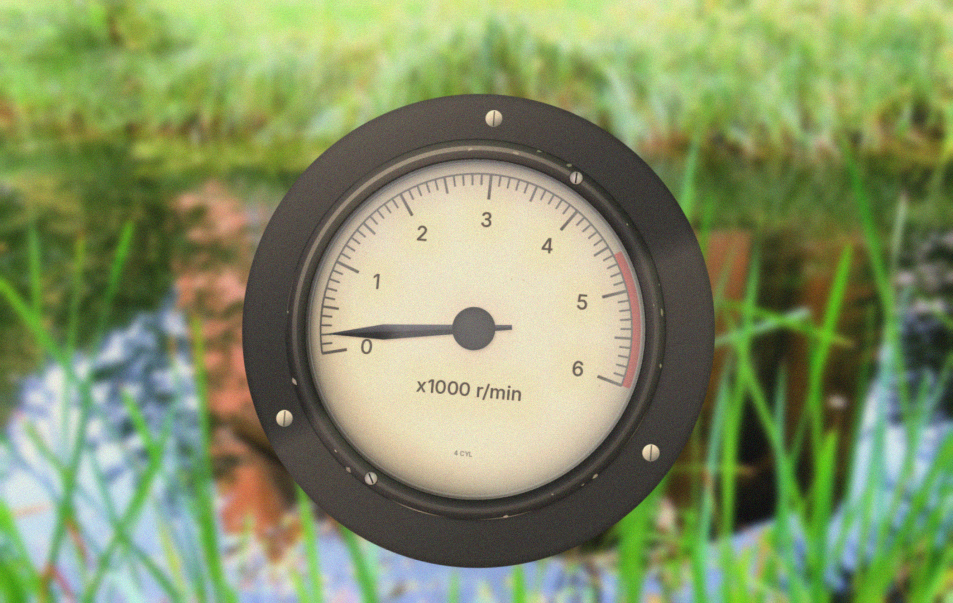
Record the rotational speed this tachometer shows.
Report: 200 rpm
